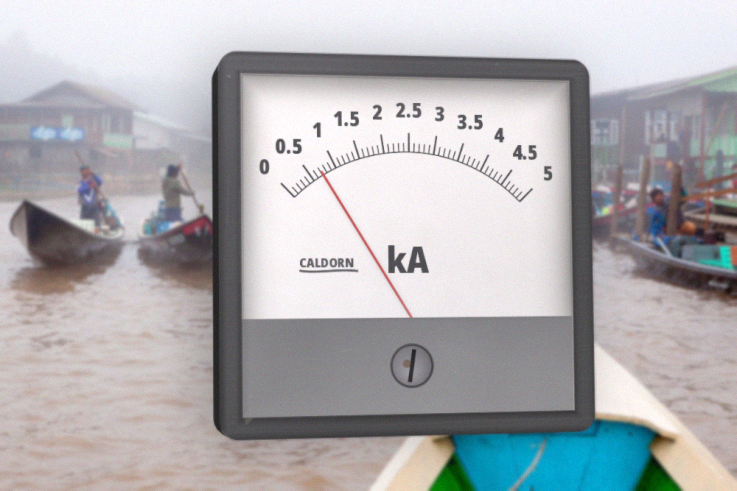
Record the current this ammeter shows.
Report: 0.7 kA
